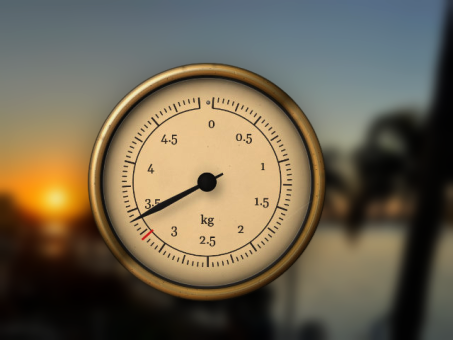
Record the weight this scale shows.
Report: 3.4 kg
